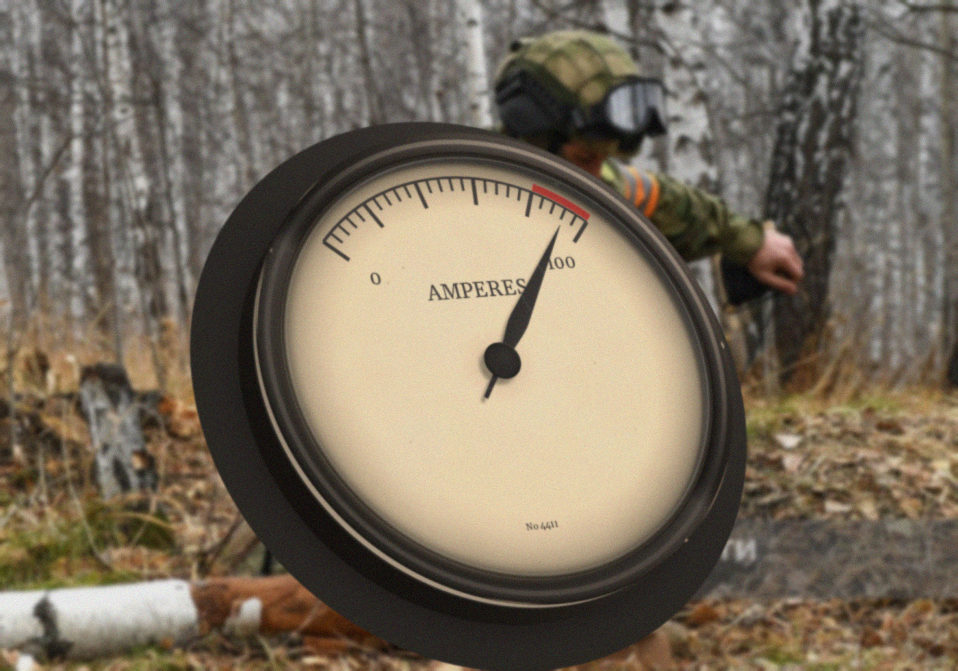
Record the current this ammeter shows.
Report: 92 A
